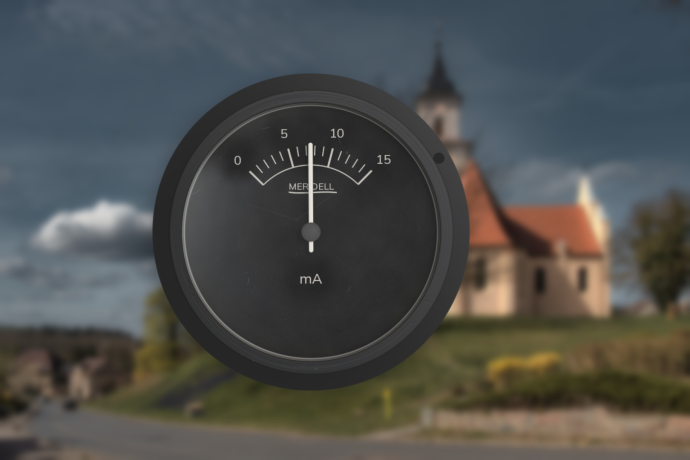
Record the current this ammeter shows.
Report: 7.5 mA
